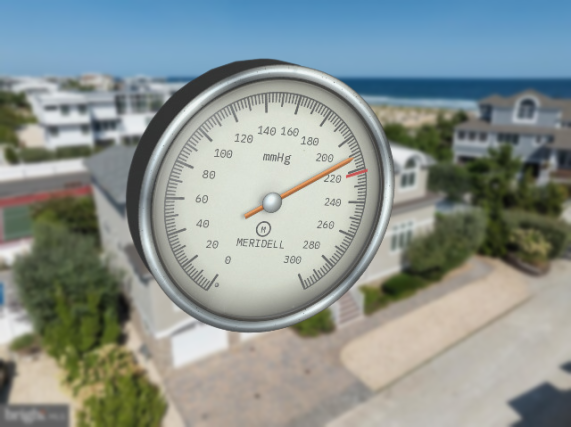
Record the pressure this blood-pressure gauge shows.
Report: 210 mmHg
